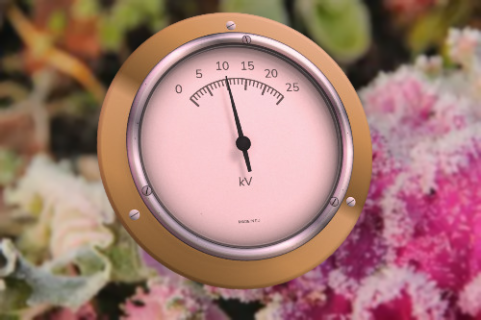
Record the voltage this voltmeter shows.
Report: 10 kV
